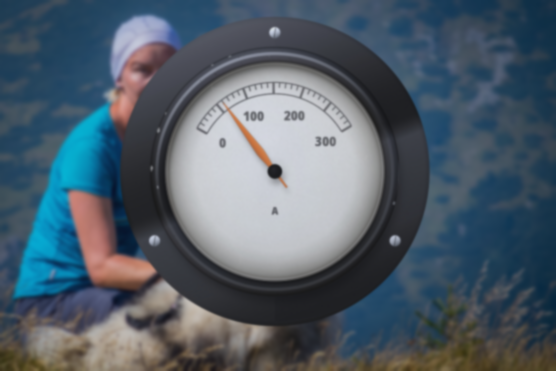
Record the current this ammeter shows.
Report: 60 A
